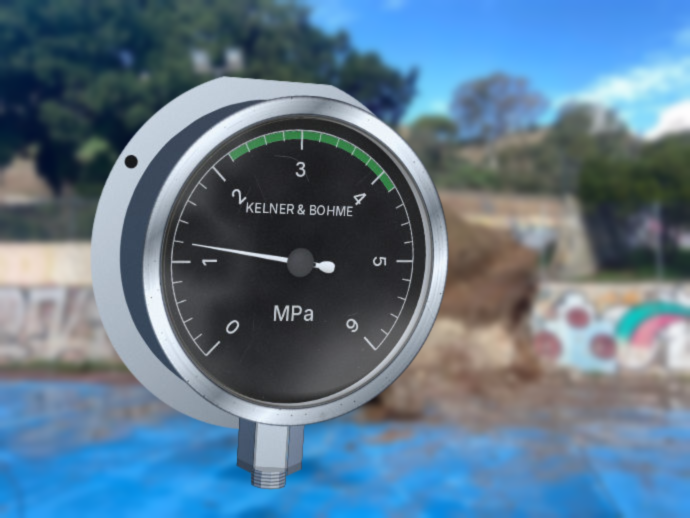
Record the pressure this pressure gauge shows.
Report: 1.2 MPa
